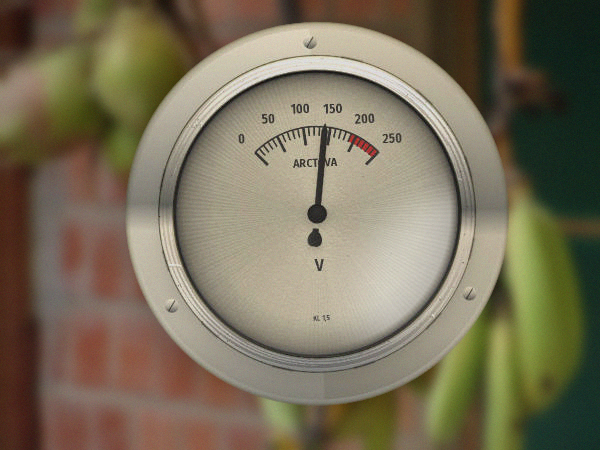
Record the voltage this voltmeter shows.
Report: 140 V
